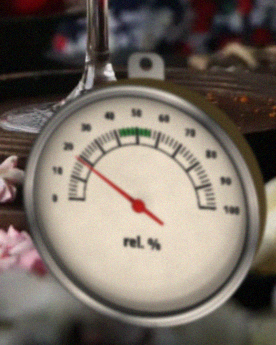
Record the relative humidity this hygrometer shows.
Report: 20 %
